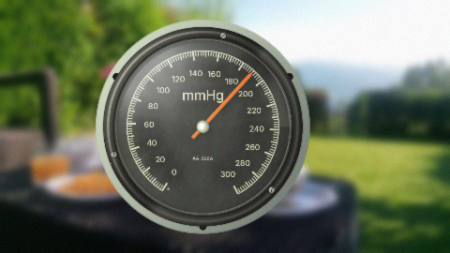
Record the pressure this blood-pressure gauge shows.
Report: 190 mmHg
